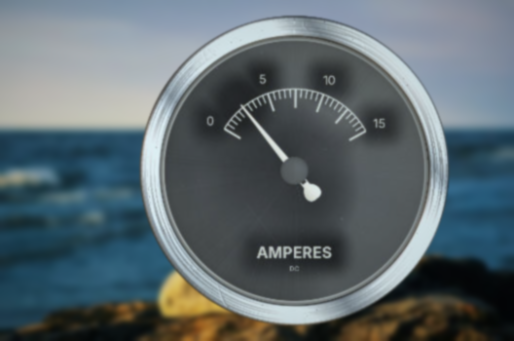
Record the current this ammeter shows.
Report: 2.5 A
